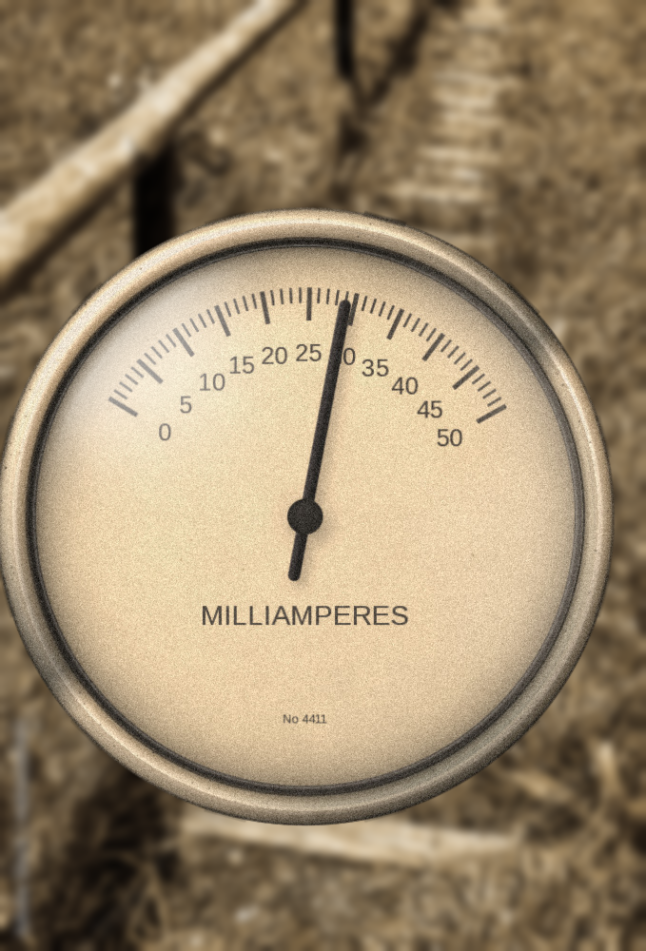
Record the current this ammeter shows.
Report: 29 mA
